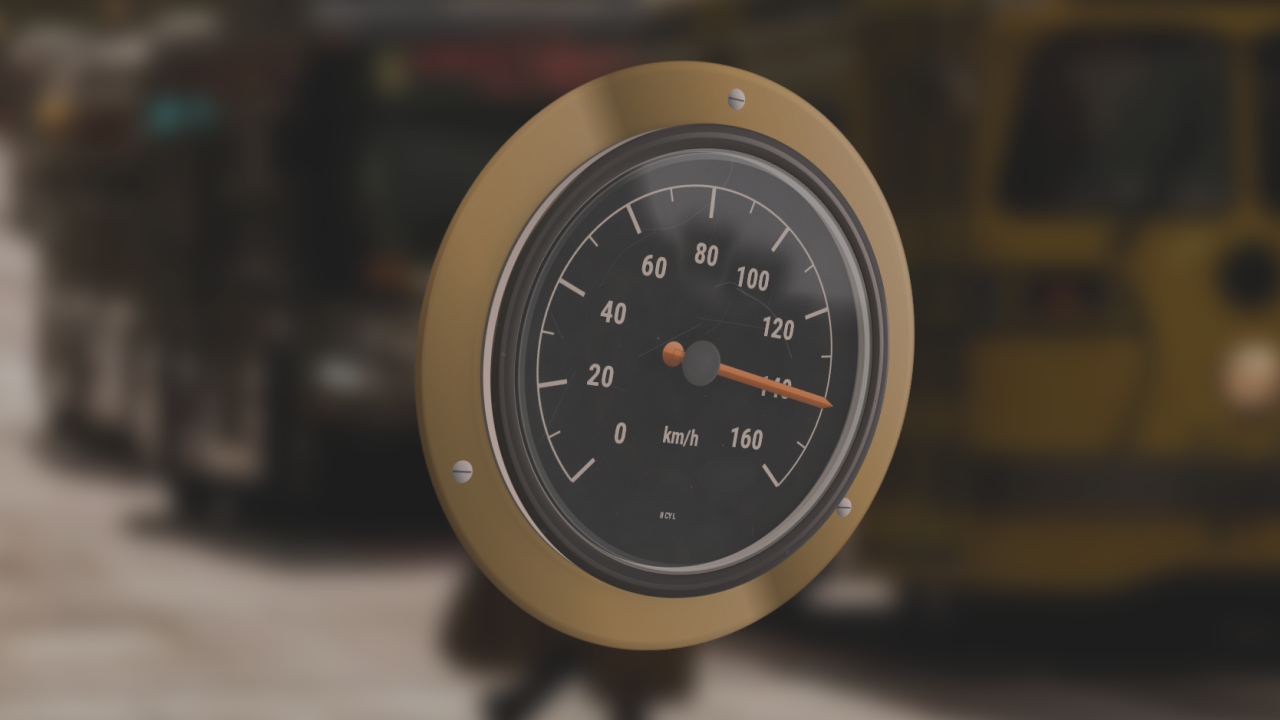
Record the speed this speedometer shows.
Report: 140 km/h
